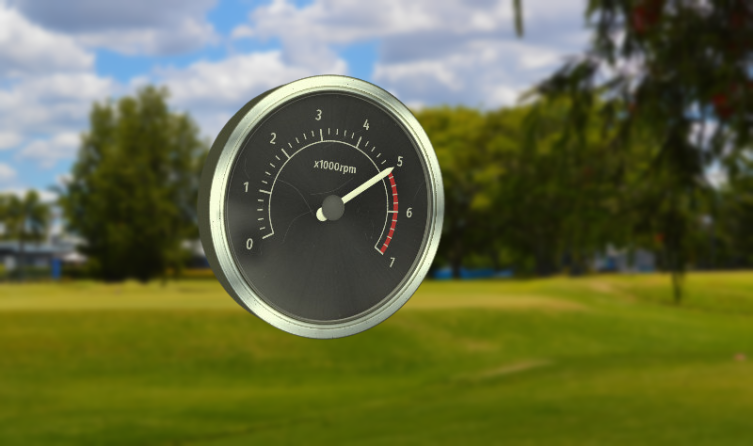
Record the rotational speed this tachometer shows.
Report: 5000 rpm
